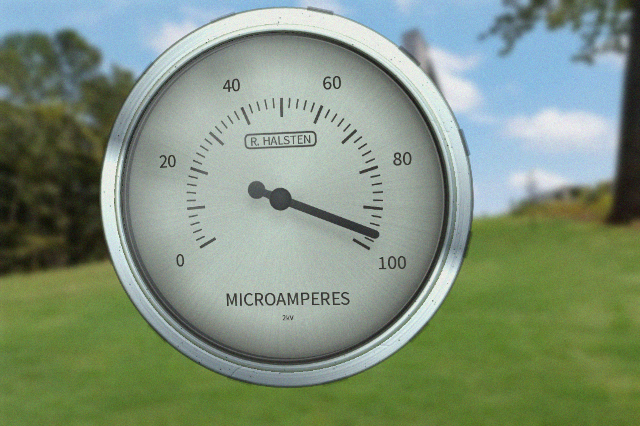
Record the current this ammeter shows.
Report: 96 µA
